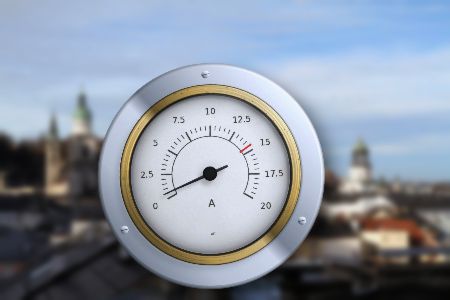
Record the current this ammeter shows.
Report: 0.5 A
